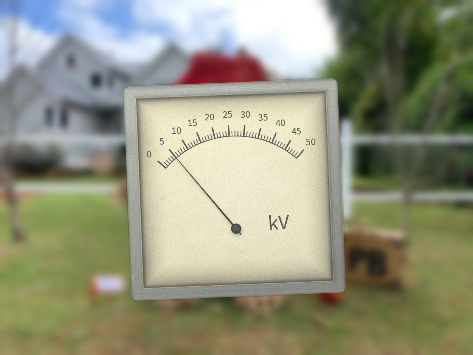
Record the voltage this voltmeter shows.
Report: 5 kV
